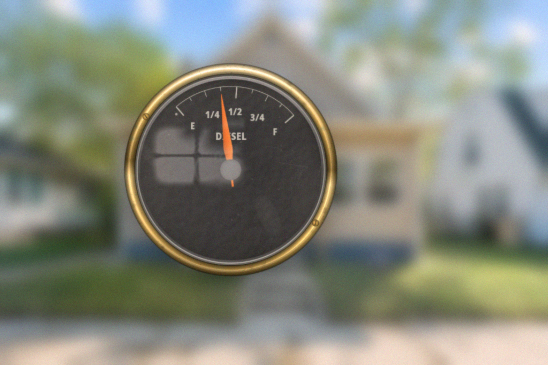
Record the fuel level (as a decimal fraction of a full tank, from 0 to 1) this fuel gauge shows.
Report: 0.375
